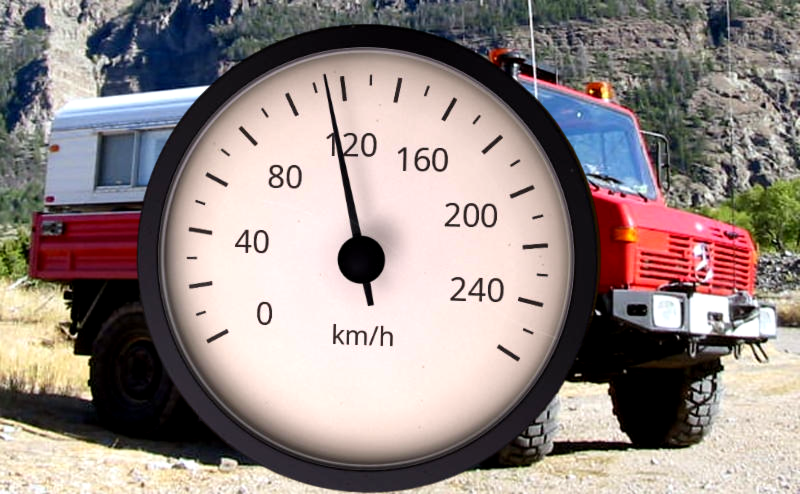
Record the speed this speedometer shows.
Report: 115 km/h
